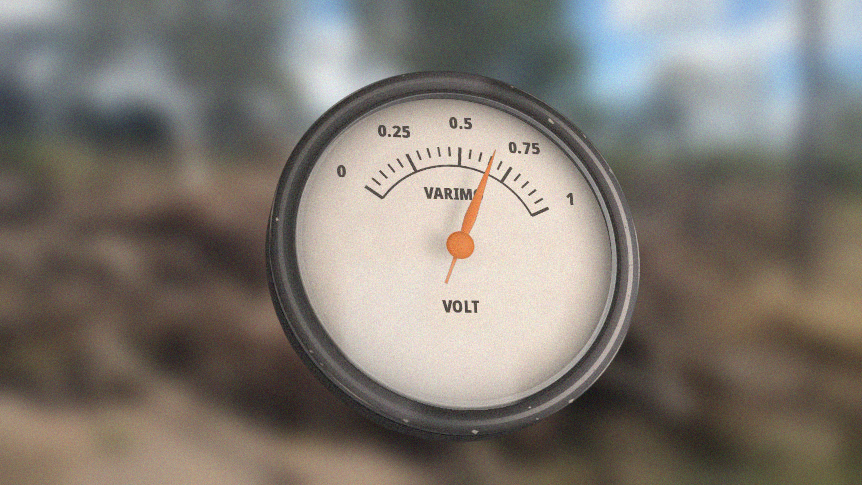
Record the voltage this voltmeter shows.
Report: 0.65 V
